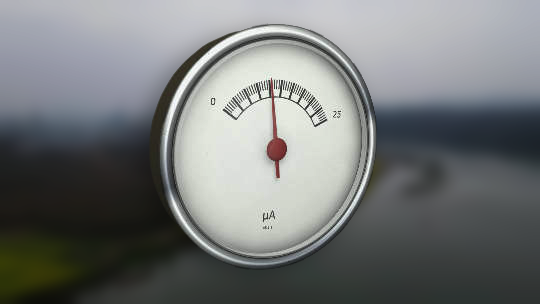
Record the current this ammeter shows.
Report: 10 µA
